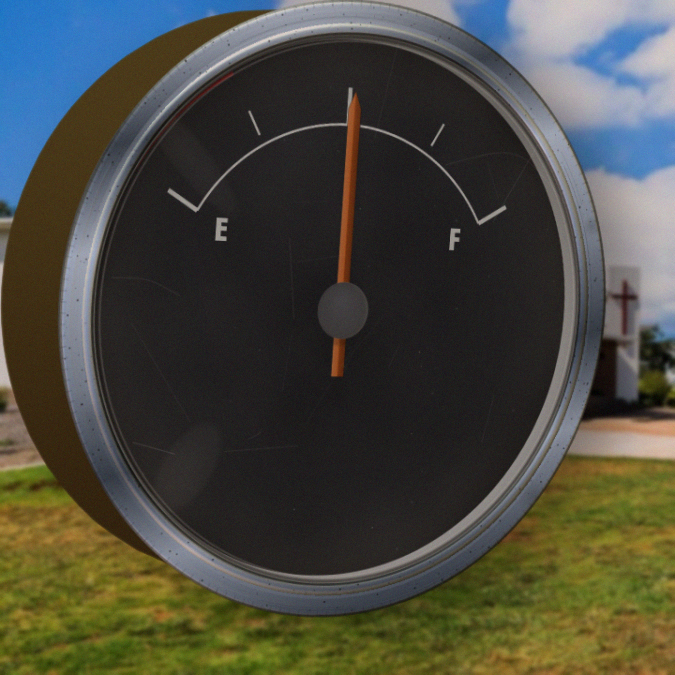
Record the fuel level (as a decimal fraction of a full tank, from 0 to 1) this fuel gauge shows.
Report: 0.5
